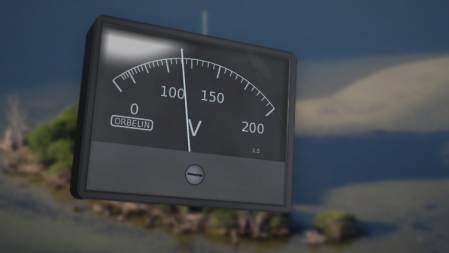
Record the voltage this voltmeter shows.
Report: 115 V
